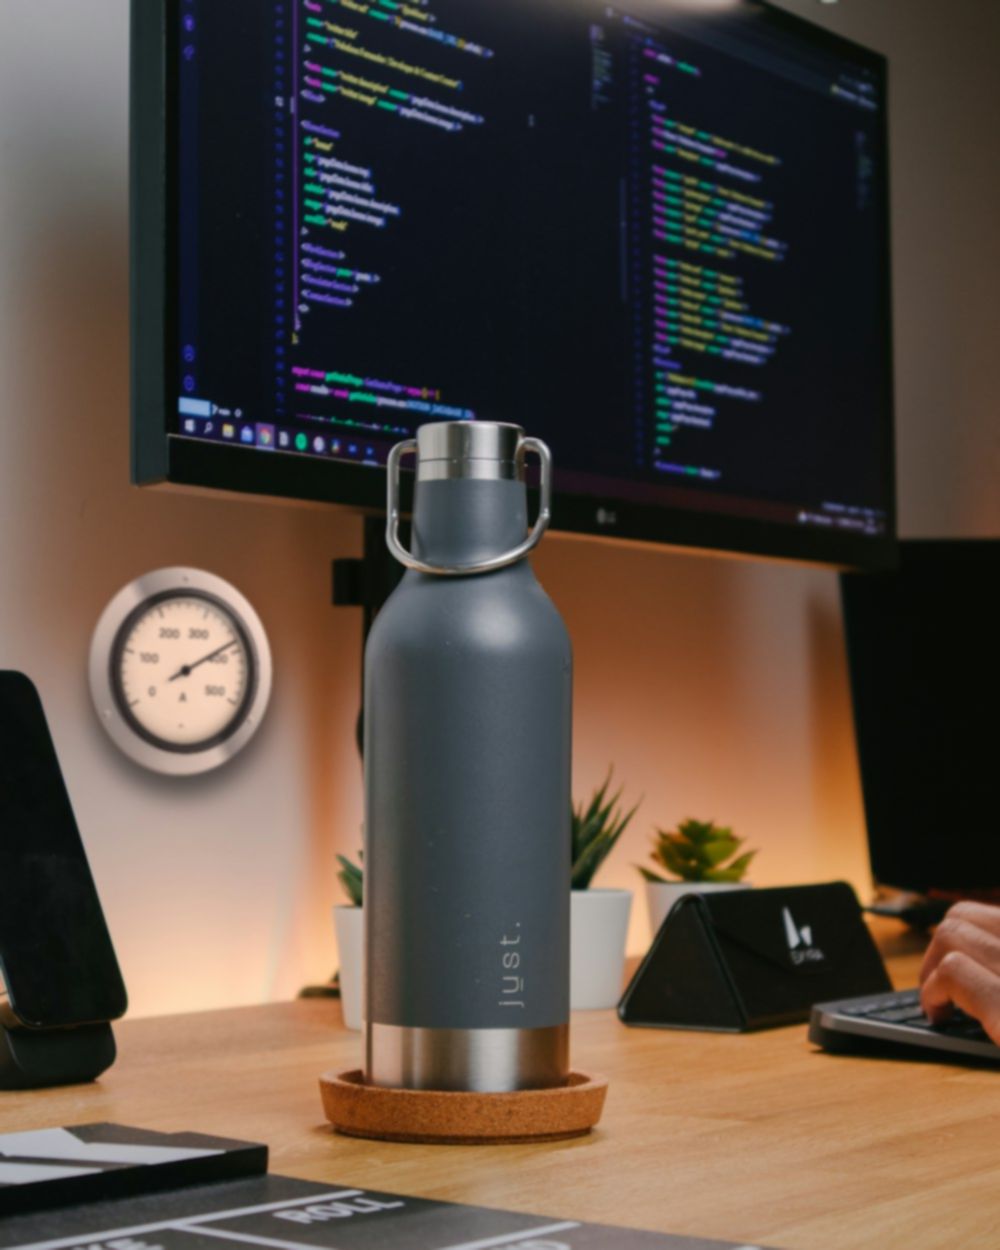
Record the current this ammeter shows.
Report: 380 A
